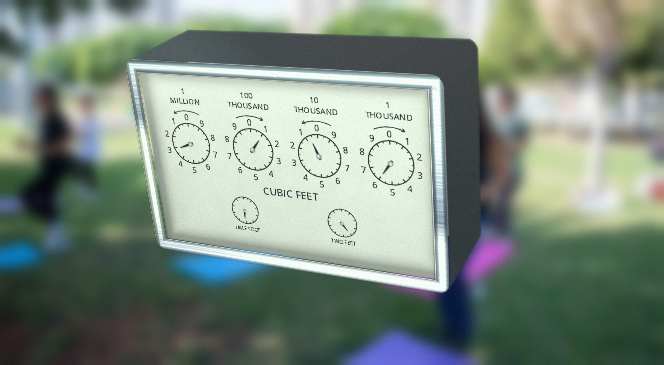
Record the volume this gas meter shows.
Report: 310600 ft³
